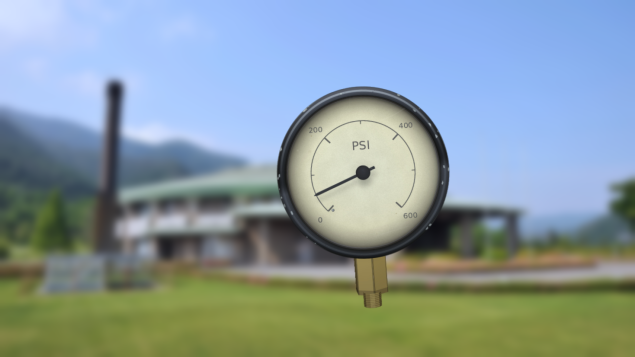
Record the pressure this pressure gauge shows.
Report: 50 psi
